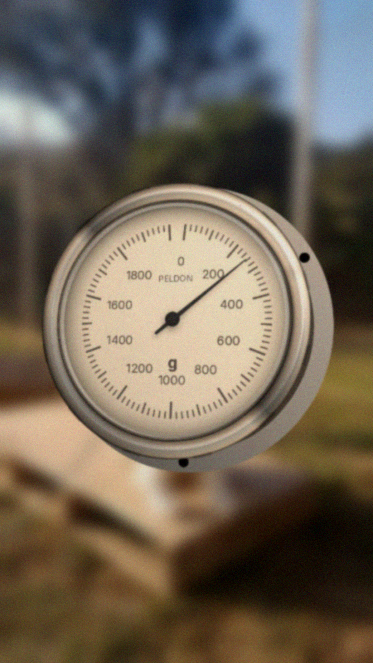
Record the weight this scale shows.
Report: 260 g
